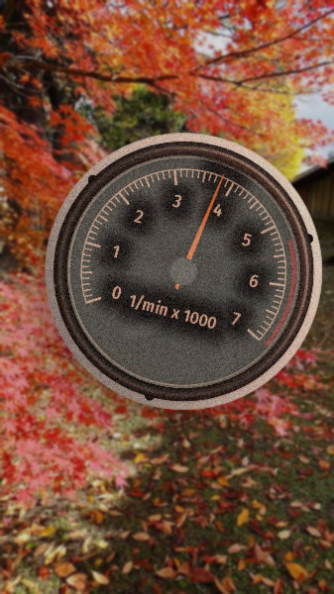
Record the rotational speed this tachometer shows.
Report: 3800 rpm
